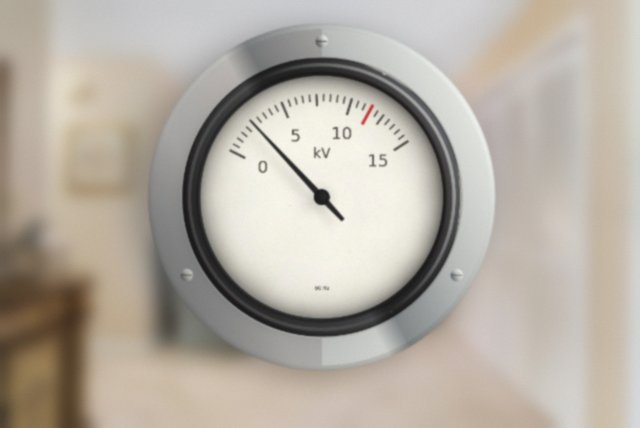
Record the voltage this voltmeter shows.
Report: 2.5 kV
